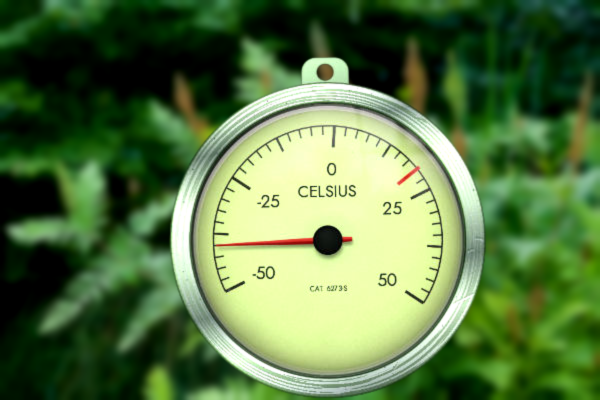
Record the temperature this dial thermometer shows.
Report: -40 °C
